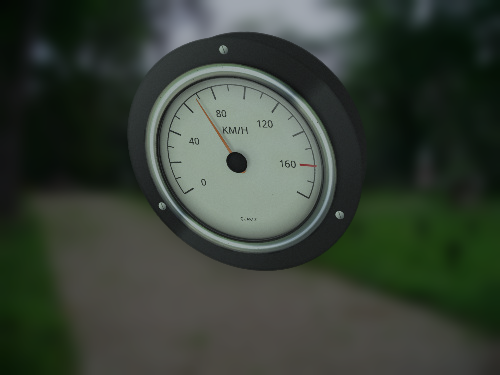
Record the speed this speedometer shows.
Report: 70 km/h
